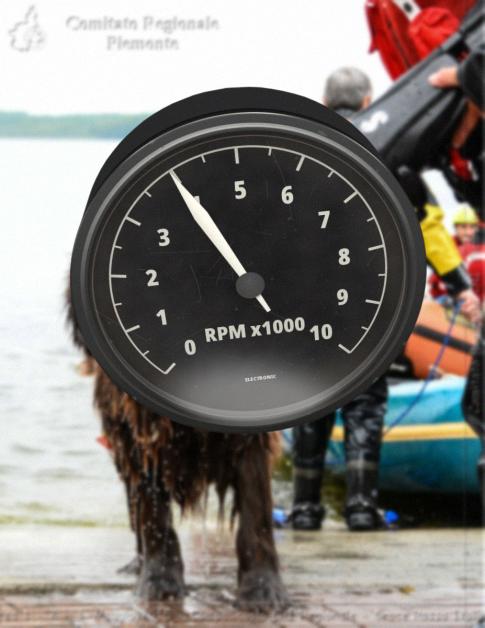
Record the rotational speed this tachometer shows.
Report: 4000 rpm
